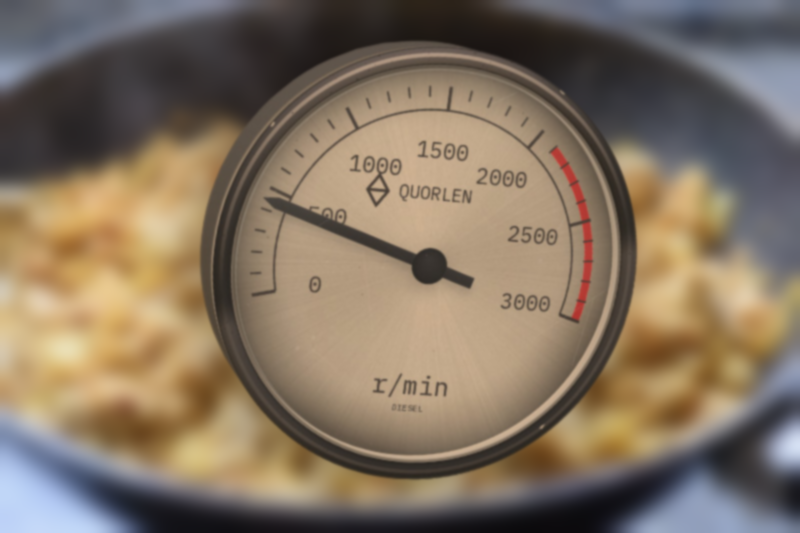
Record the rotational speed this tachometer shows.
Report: 450 rpm
